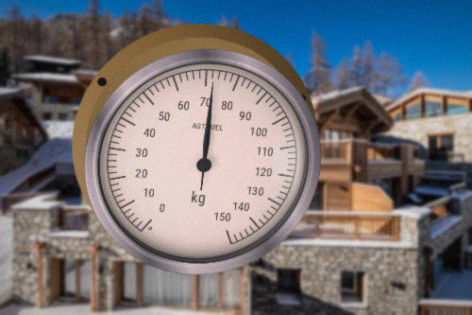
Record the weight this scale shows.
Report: 72 kg
